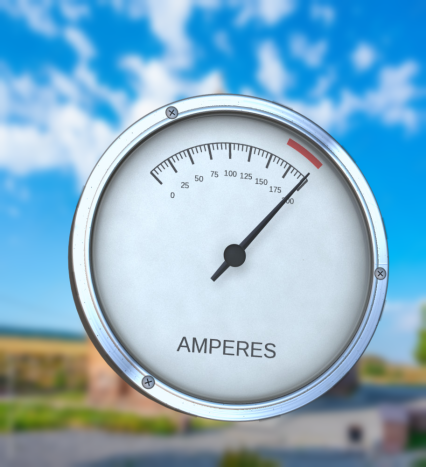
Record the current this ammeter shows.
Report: 195 A
